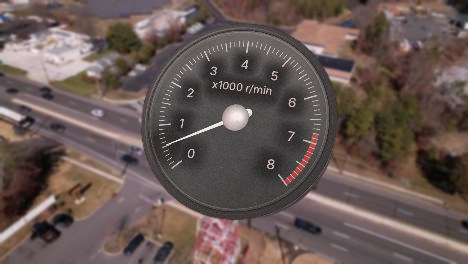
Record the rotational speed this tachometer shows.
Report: 500 rpm
